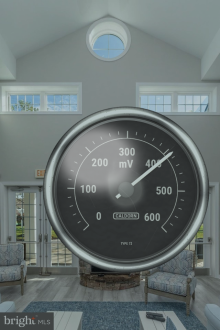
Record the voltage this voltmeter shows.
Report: 410 mV
